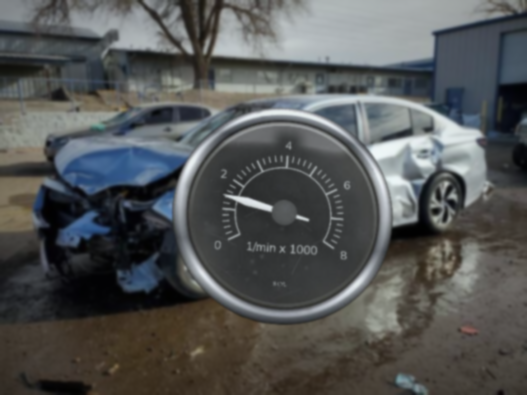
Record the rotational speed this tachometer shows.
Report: 1400 rpm
